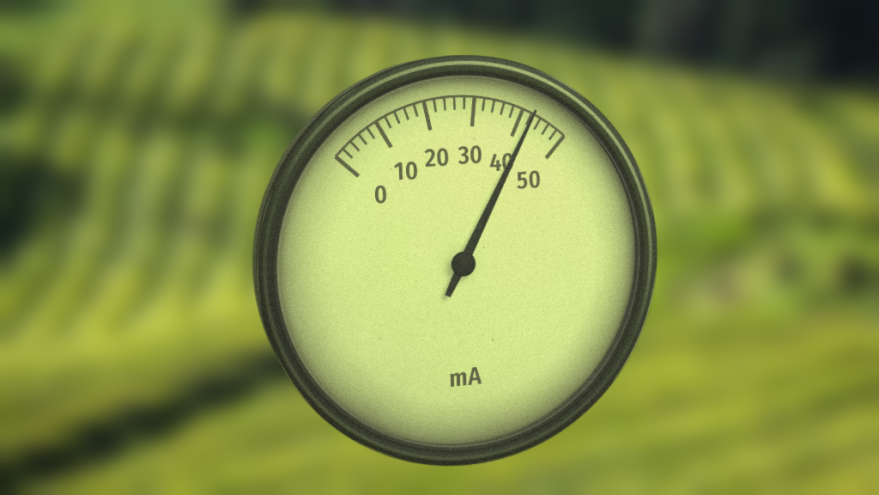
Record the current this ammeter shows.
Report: 42 mA
